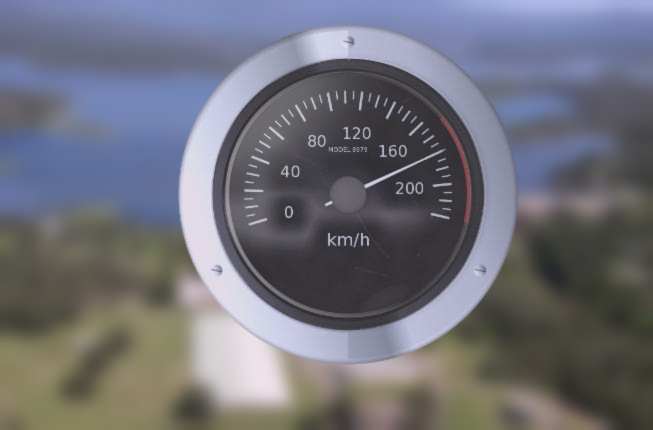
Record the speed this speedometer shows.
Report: 180 km/h
